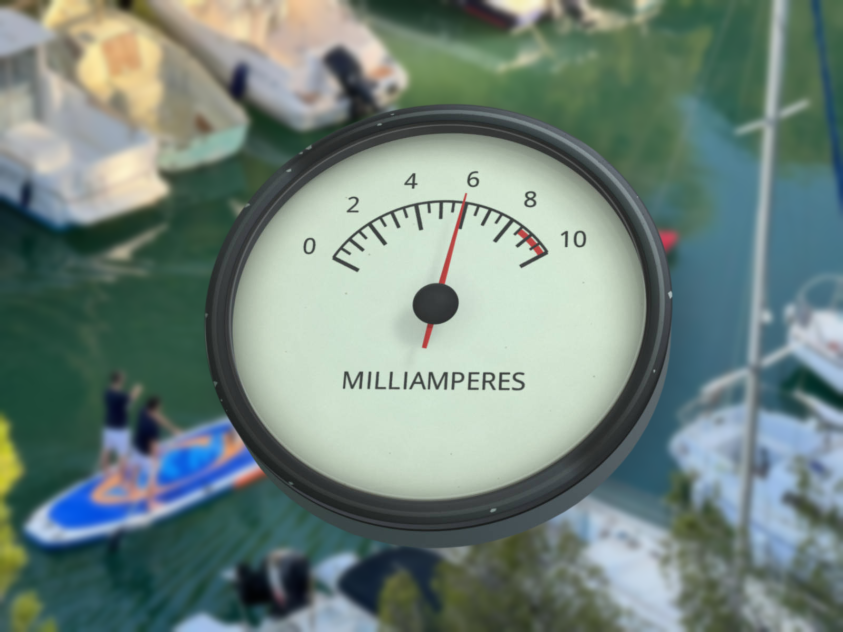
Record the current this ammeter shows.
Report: 6 mA
